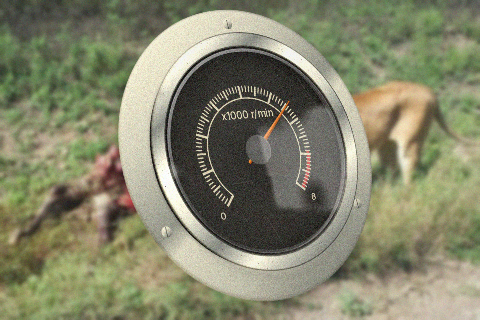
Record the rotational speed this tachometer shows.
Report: 5500 rpm
